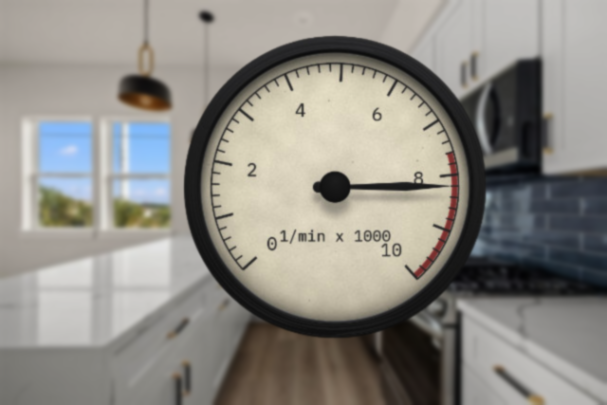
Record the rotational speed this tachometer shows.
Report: 8200 rpm
